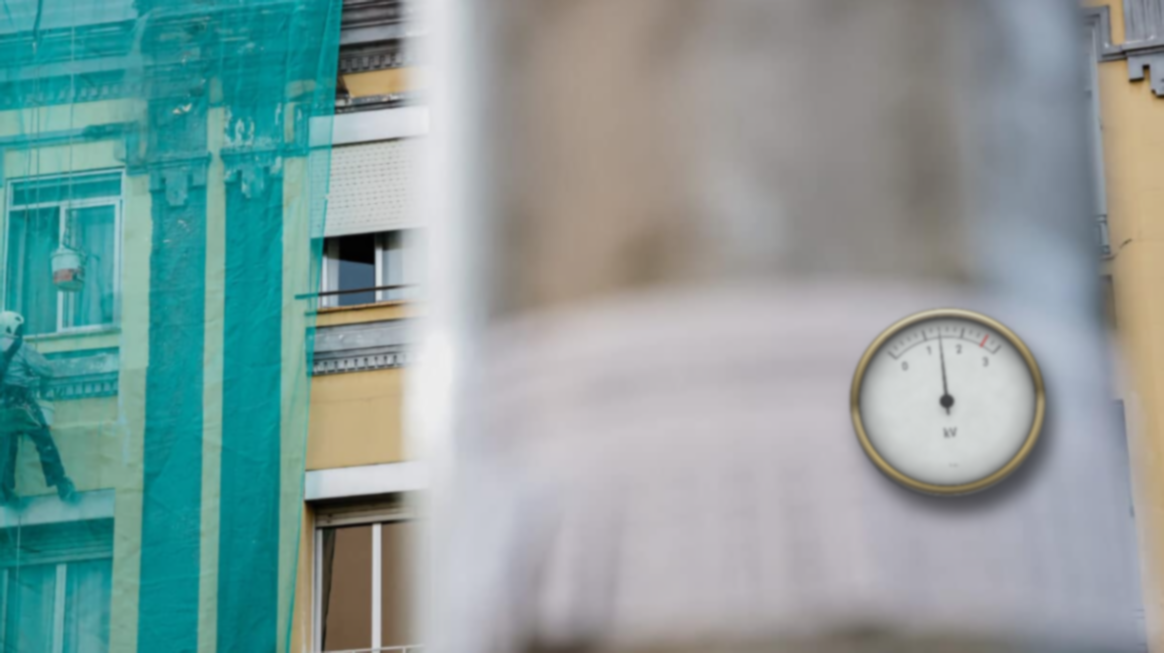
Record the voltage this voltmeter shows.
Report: 1.4 kV
